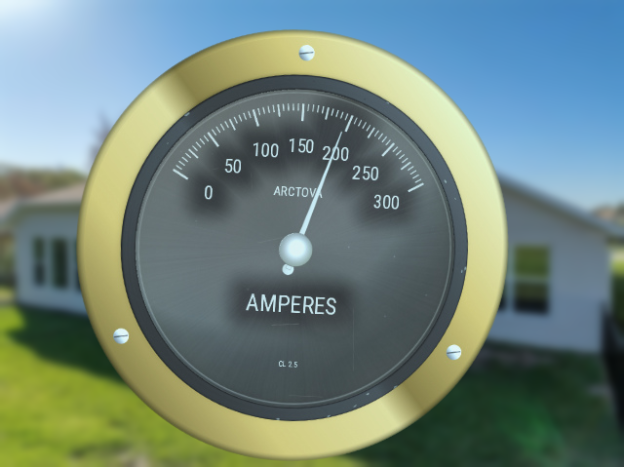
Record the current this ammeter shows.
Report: 195 A
